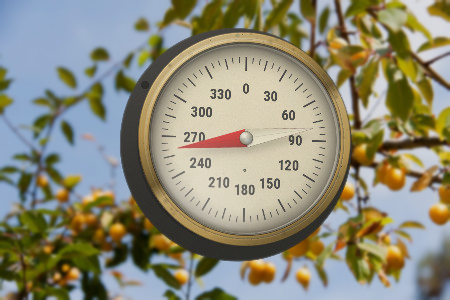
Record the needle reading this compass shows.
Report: 260 °
